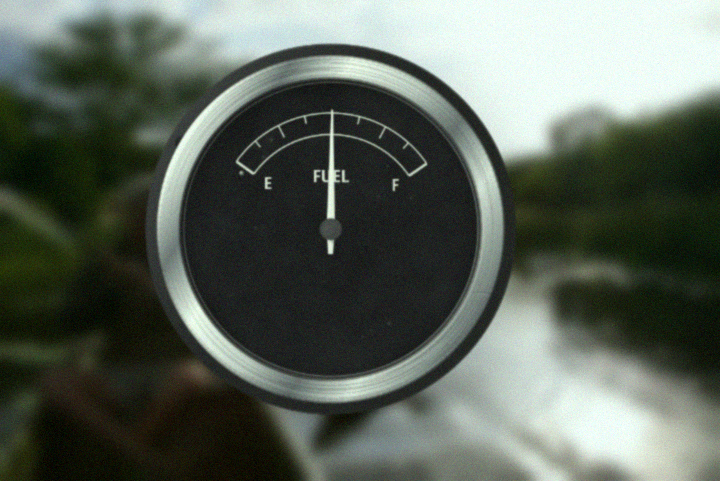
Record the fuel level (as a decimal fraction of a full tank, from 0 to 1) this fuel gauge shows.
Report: 0.5
